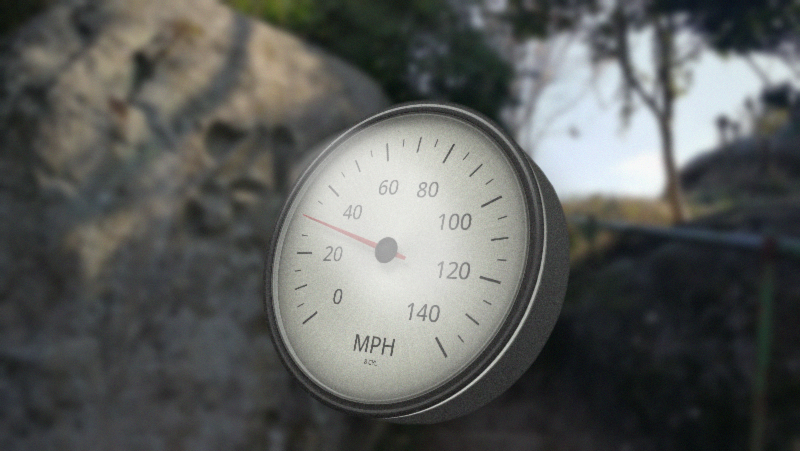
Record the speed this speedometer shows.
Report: 30 mph
